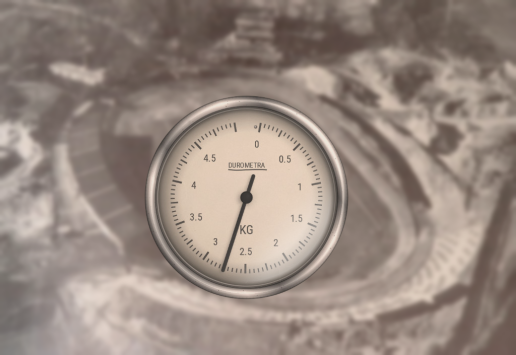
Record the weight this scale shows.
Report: 2.75 kg
